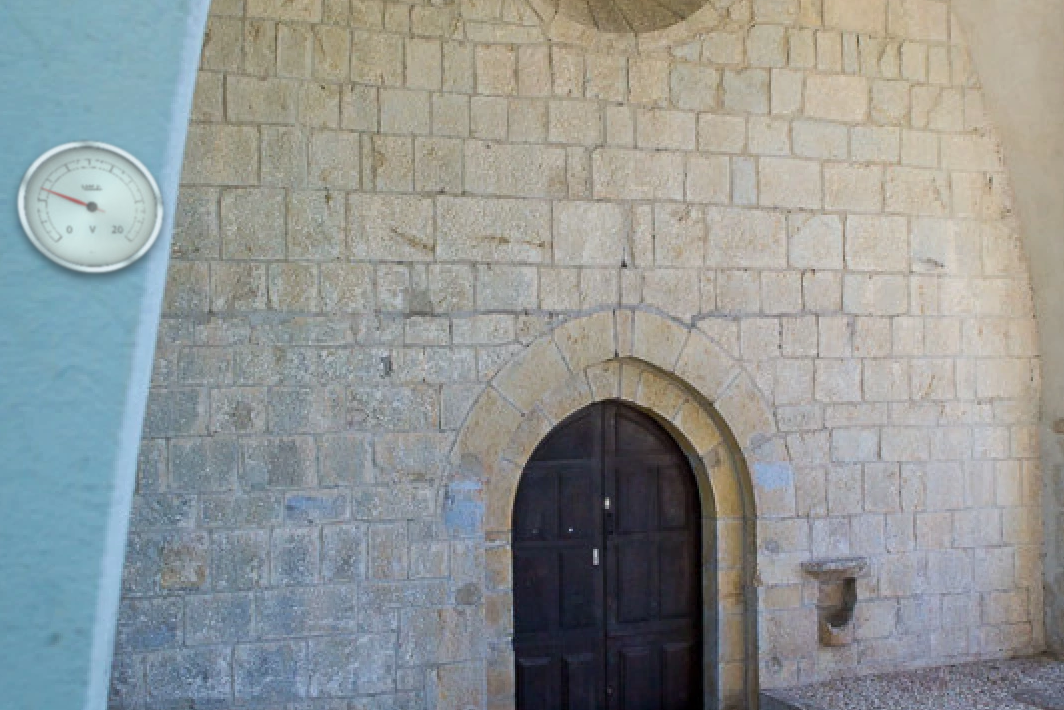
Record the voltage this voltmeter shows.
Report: 5 V
